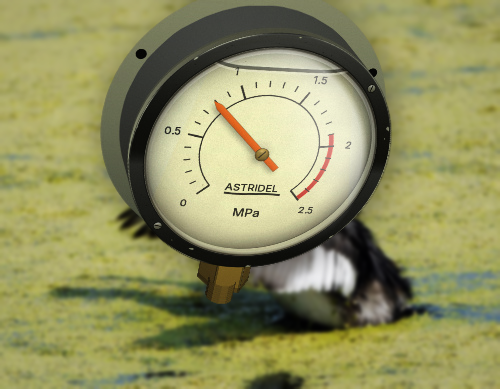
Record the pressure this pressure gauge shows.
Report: 0.8 MPa
